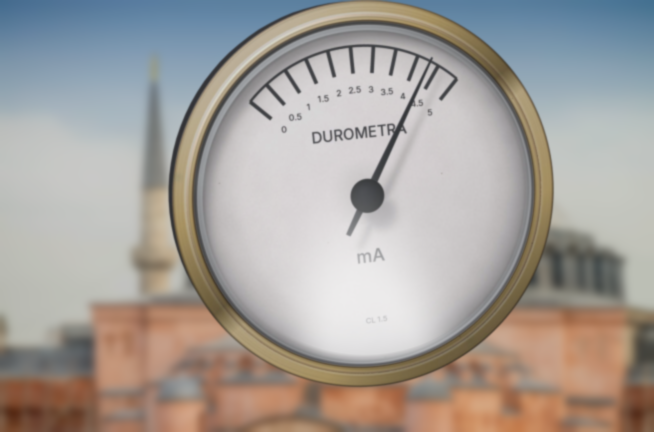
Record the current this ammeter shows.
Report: 4.25 mA
